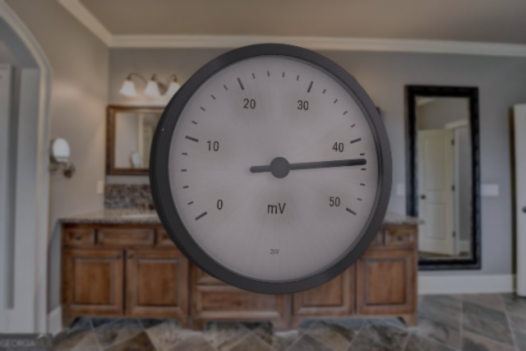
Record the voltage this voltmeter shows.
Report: 43 mV
